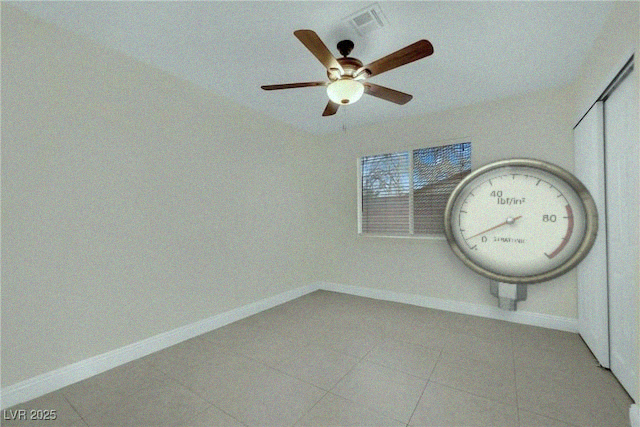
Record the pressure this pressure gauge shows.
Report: 5 psi
